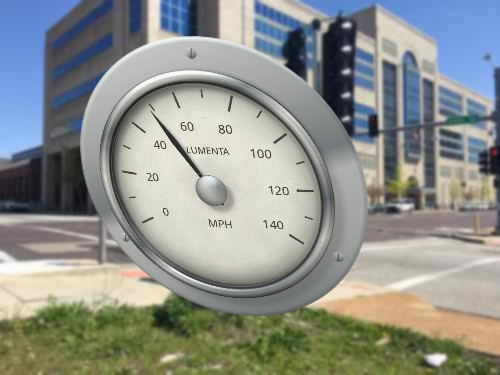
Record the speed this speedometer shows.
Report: 50 mph
